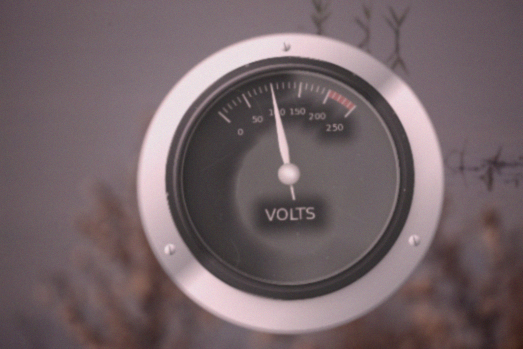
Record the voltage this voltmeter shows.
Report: 100 V
